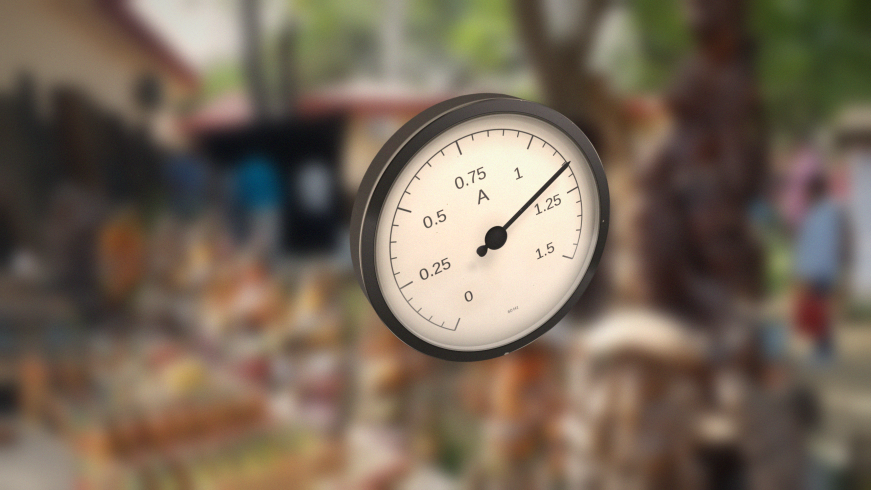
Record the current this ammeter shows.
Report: 1.15 A
